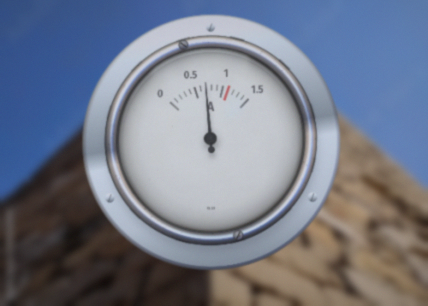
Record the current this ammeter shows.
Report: 0.7 A
